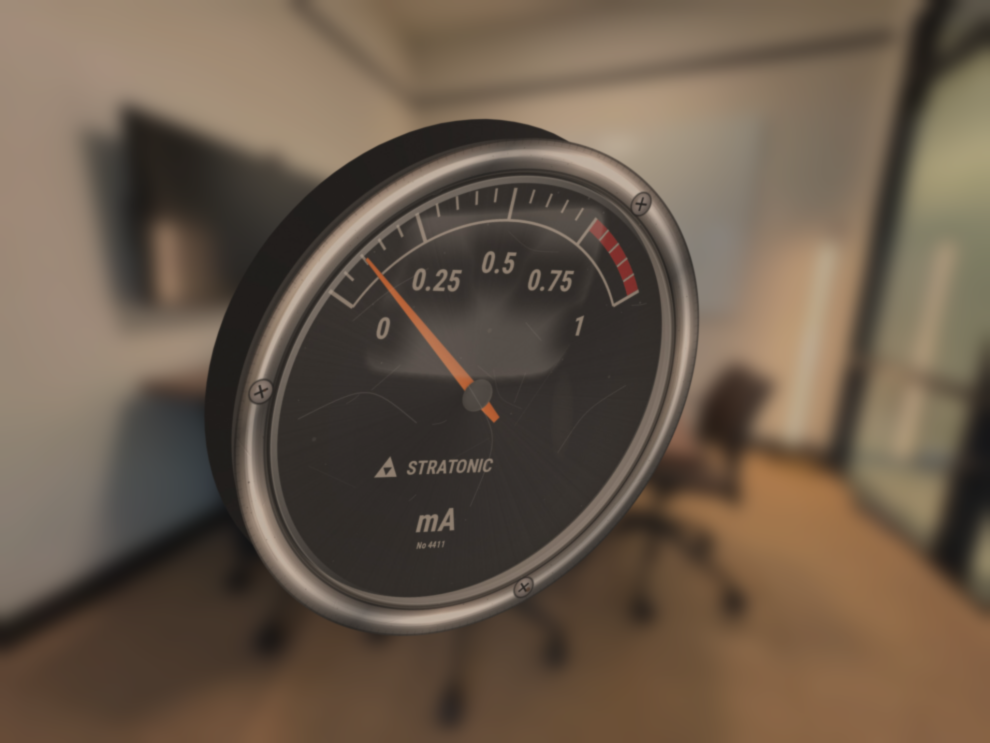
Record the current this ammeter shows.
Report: 0.1 mA
